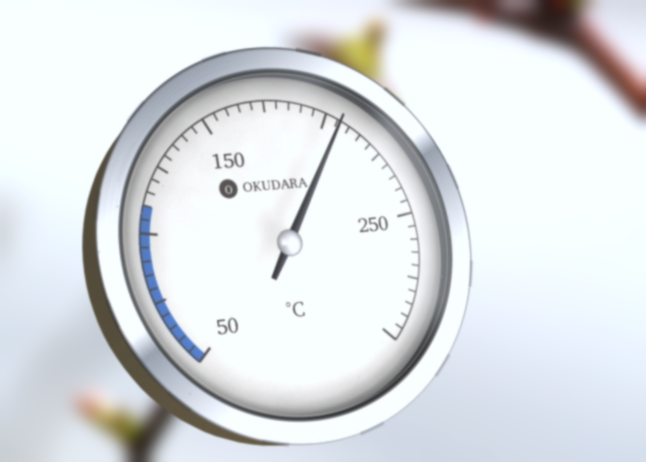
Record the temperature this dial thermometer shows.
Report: 205 °C
